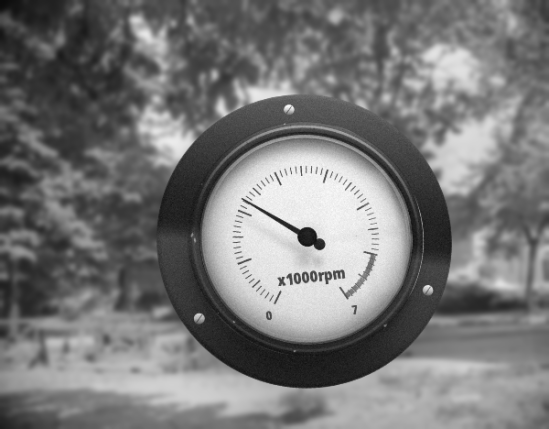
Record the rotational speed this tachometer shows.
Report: 2200 rpm
